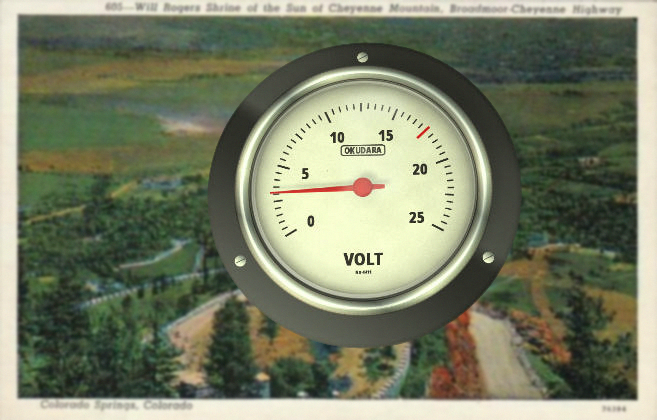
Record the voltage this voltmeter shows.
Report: 3 V
